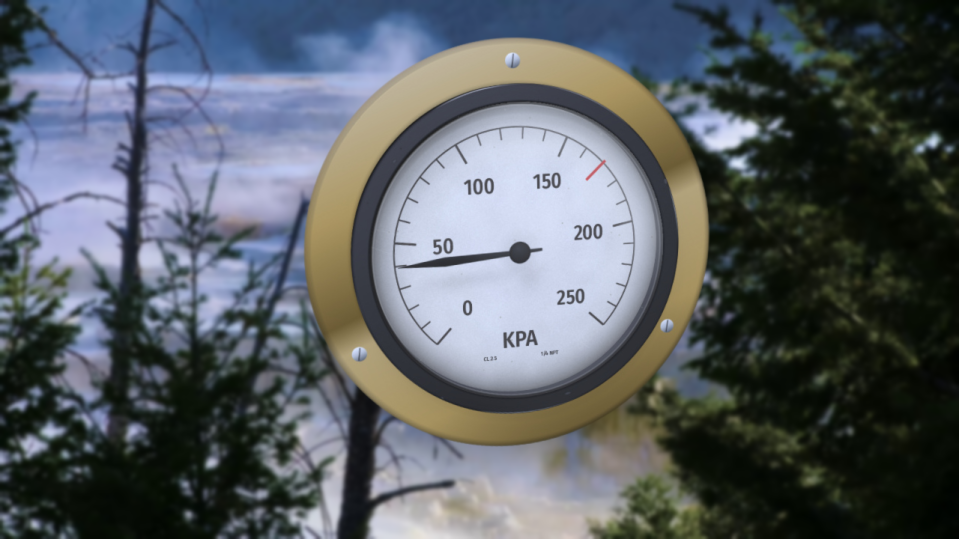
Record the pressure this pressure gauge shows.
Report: 40 kPa
